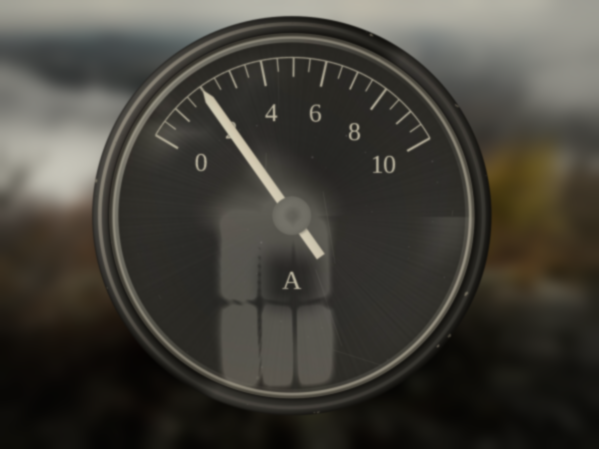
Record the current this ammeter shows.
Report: 2 A
